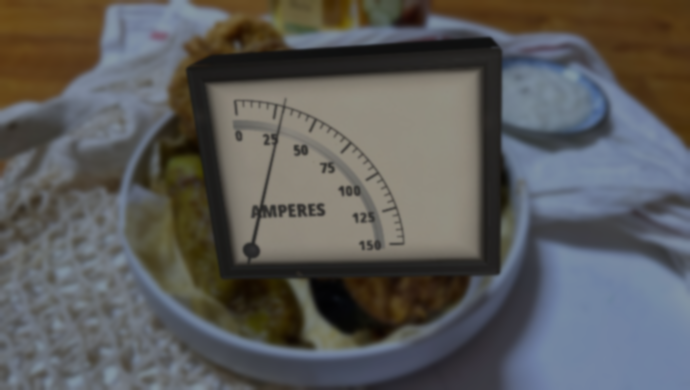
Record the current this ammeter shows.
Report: 30 A
